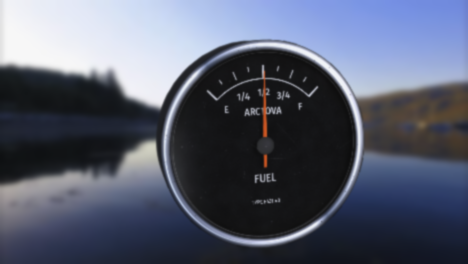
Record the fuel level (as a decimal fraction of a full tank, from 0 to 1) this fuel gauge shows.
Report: 0.5
